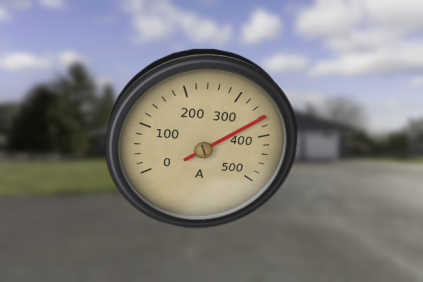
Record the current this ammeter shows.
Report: 360 A
